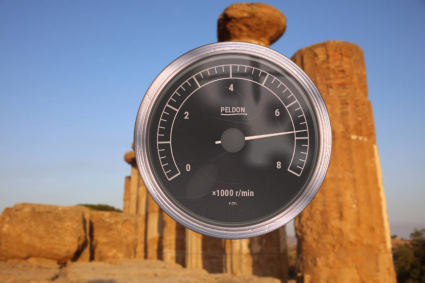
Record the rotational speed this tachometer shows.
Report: 6800 rpm
